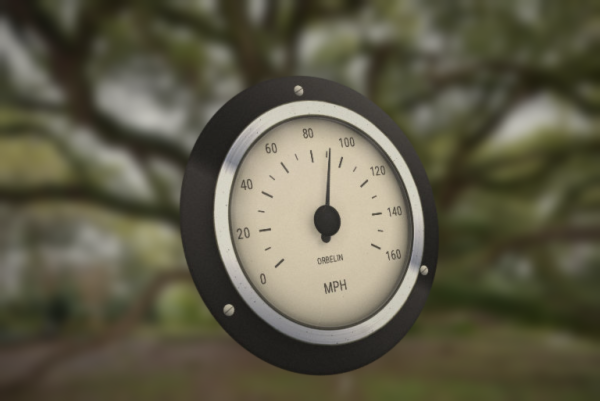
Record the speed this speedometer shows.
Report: 90 mph
